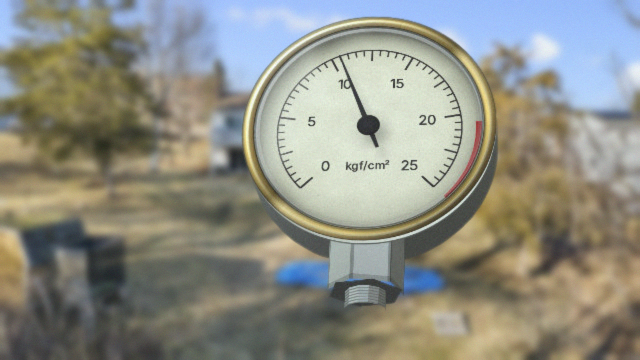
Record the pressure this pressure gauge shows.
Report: 10.5 kg/cm²
